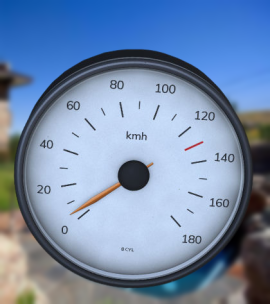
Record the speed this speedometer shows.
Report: 5 km/h
